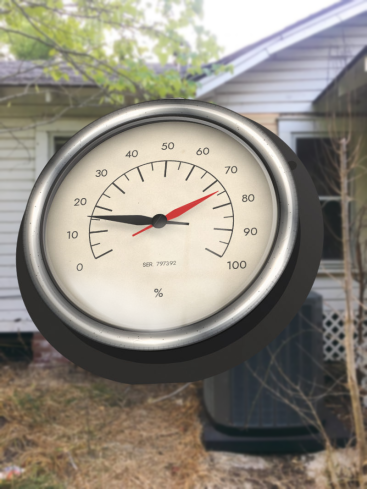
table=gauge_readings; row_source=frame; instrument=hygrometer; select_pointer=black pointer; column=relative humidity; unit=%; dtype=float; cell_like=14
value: 15
